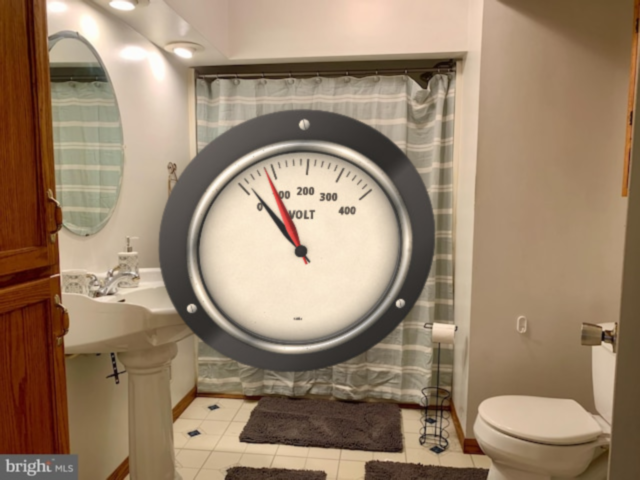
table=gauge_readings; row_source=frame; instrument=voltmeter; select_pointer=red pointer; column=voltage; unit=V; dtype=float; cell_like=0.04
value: 80
